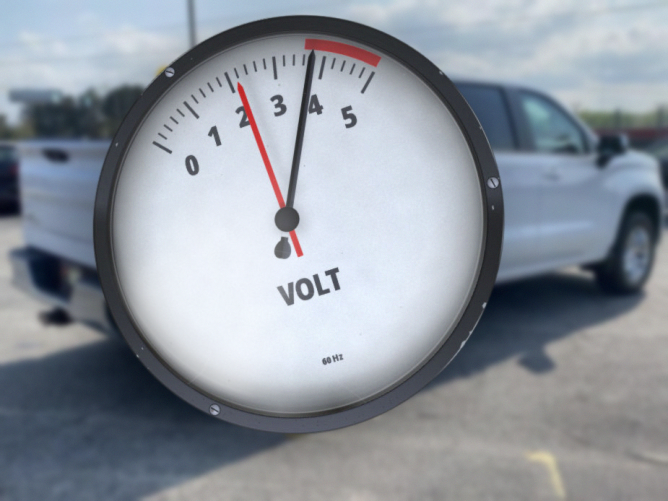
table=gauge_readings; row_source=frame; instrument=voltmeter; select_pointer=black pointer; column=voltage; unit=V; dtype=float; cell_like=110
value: 3.8
